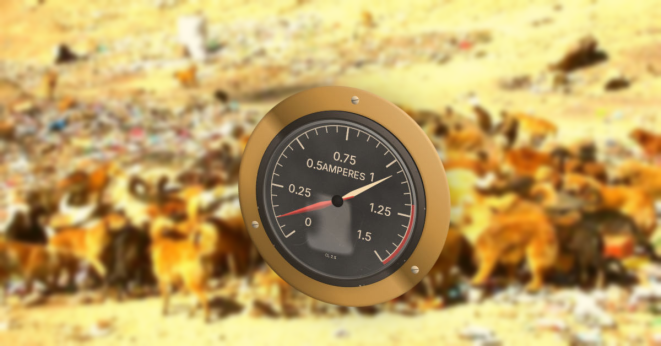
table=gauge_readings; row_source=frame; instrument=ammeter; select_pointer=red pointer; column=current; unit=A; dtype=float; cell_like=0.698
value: 0.1
